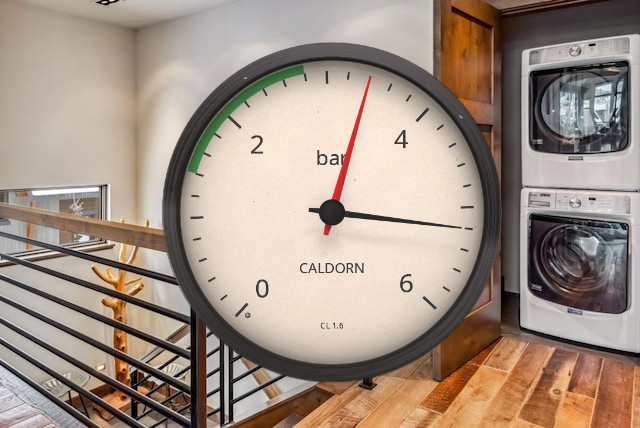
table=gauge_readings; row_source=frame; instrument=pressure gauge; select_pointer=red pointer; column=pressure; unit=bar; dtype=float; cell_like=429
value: 3.4
